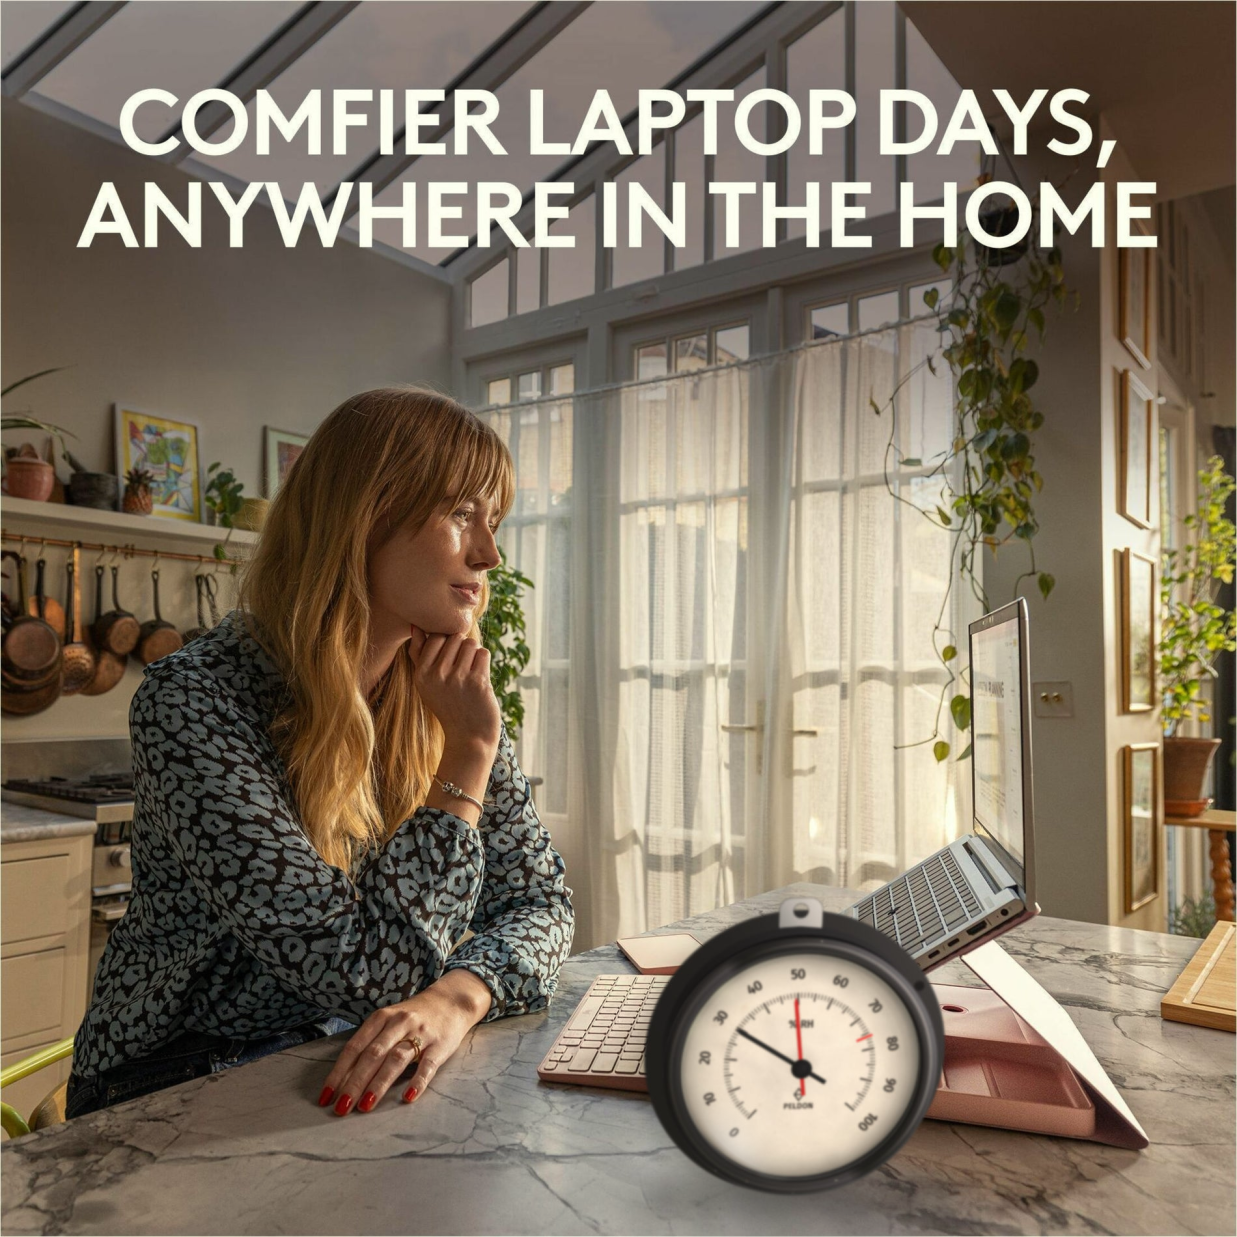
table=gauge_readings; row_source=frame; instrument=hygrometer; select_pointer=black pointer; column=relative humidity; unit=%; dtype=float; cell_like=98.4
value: 30
